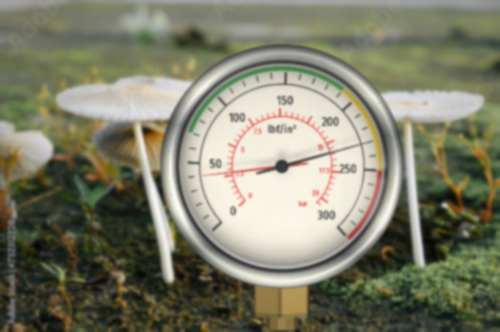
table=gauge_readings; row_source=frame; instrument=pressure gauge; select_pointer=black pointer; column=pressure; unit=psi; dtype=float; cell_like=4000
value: 230
